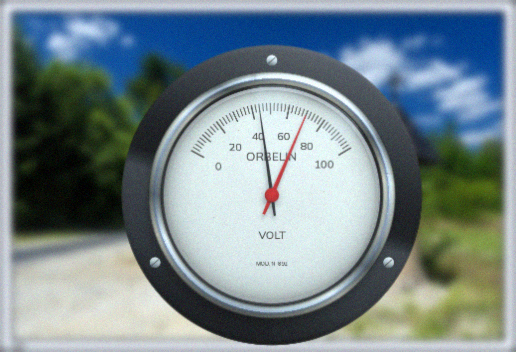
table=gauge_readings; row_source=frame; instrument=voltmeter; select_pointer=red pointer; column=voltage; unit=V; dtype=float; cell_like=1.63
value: 70
